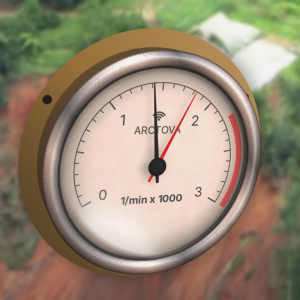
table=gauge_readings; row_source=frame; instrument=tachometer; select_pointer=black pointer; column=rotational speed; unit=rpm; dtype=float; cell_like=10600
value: 1400
